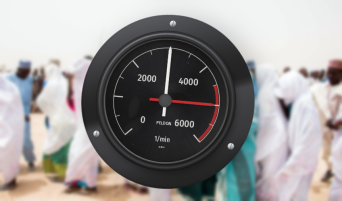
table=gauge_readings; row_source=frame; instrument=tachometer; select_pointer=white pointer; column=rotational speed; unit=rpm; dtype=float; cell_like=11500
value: 3000
